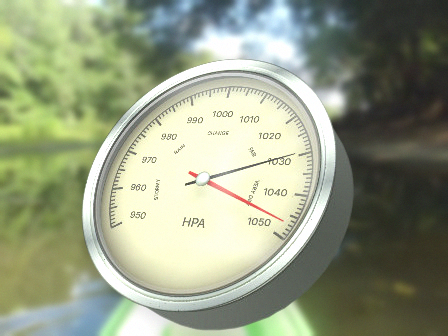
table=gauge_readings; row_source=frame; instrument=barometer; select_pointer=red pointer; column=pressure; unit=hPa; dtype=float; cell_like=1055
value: 1047
